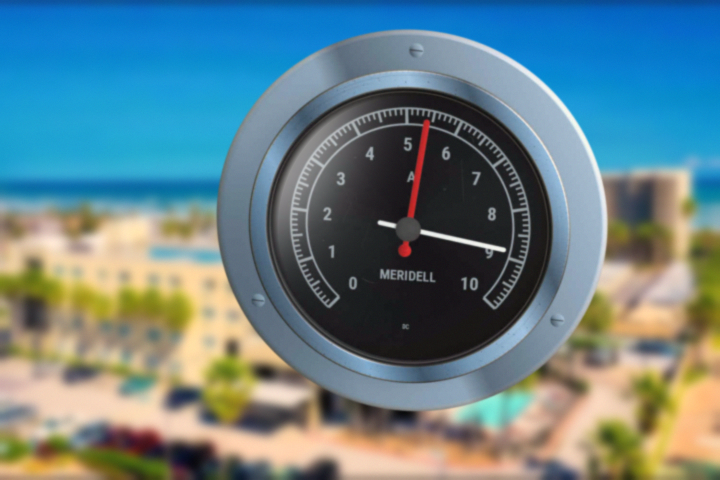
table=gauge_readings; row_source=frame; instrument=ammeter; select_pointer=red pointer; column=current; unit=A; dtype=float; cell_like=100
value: 5.4
